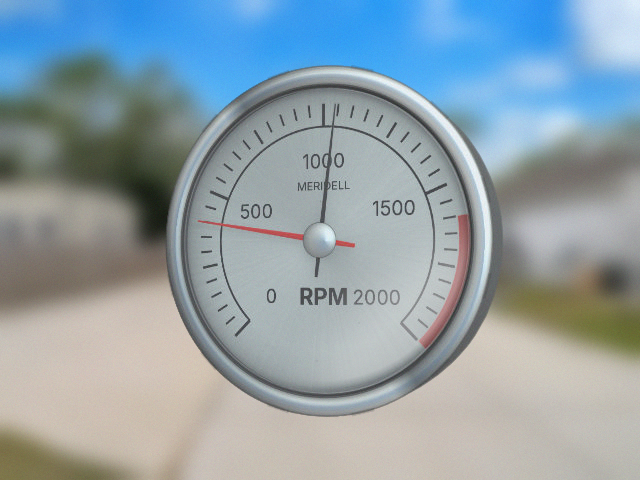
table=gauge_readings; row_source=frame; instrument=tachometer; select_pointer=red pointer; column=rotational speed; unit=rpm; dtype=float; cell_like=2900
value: 400
